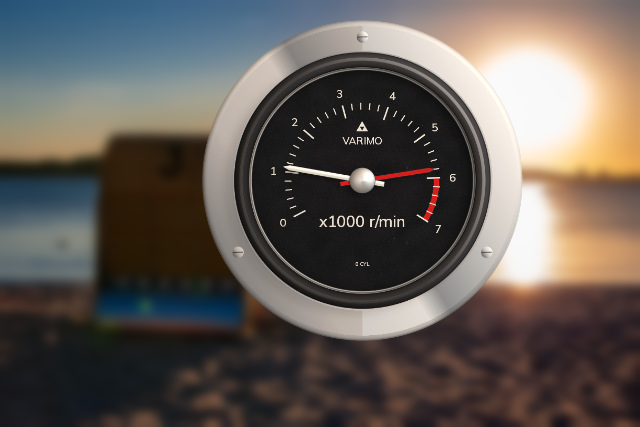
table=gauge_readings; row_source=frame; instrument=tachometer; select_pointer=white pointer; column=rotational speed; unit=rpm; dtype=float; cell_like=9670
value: 1100
